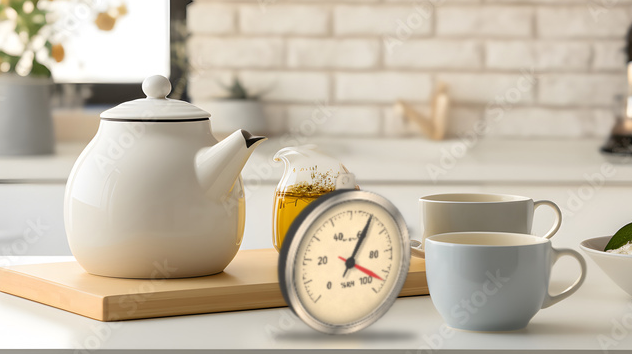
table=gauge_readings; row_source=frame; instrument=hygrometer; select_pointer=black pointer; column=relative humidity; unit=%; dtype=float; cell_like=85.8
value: 60
